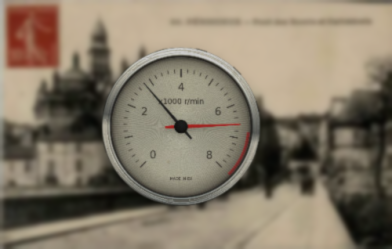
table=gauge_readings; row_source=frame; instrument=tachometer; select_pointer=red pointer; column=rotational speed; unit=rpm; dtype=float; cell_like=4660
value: 6600
